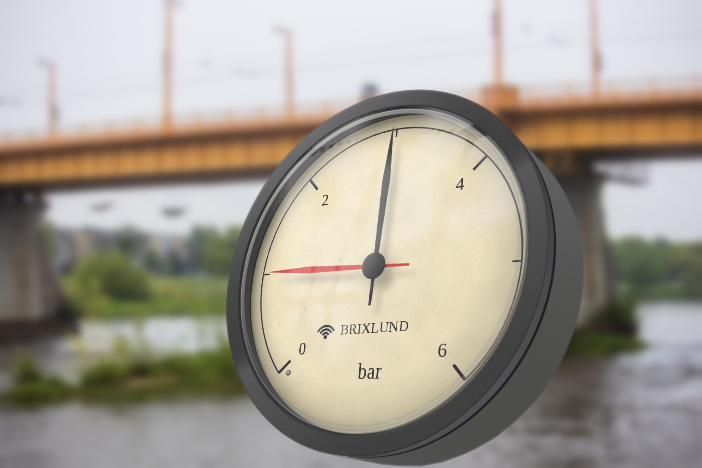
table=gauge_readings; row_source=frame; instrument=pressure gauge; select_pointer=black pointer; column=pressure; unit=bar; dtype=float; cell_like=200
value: 3
